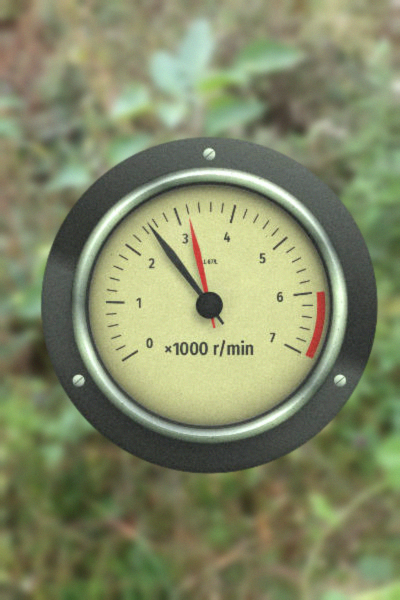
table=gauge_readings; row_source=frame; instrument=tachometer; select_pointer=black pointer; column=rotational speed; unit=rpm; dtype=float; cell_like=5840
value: 2500
